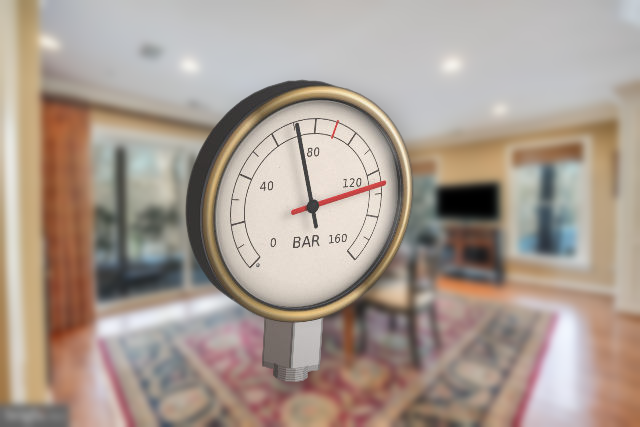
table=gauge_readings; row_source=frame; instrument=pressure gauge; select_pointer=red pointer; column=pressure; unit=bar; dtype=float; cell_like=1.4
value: 125
